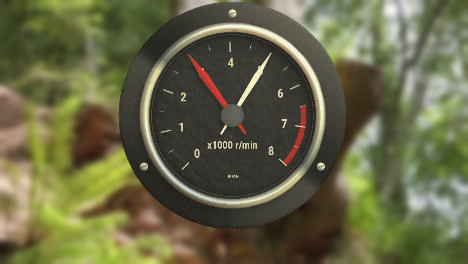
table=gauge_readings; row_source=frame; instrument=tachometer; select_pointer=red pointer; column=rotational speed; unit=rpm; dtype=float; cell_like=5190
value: 3000
